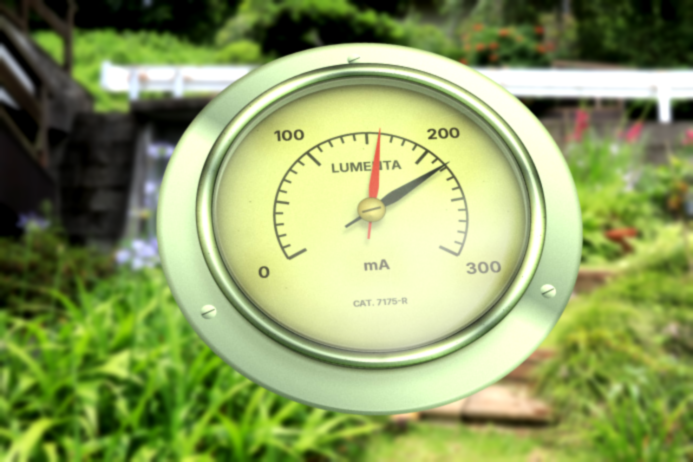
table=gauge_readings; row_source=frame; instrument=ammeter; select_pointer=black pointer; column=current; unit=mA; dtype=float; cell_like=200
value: 220
